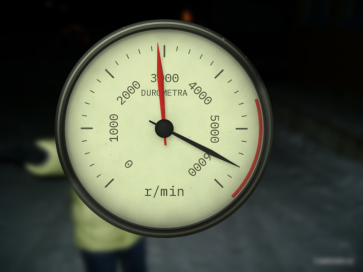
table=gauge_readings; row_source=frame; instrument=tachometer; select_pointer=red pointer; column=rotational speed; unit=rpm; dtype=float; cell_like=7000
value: 2900
